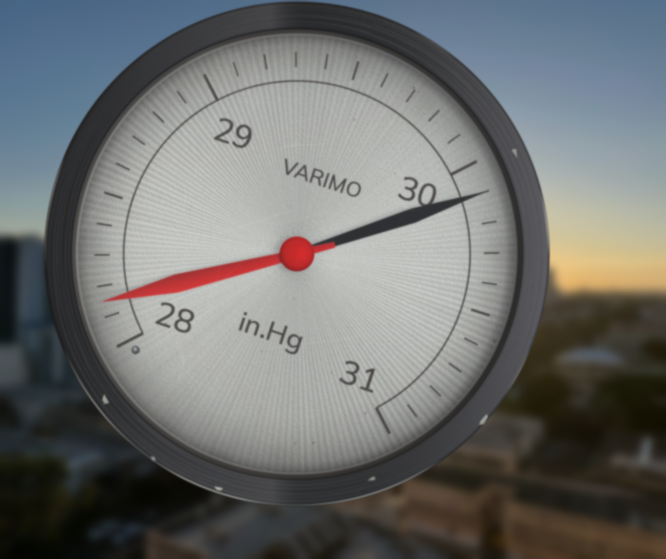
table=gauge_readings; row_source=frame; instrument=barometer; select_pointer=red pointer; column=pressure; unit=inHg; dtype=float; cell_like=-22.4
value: 28.15
